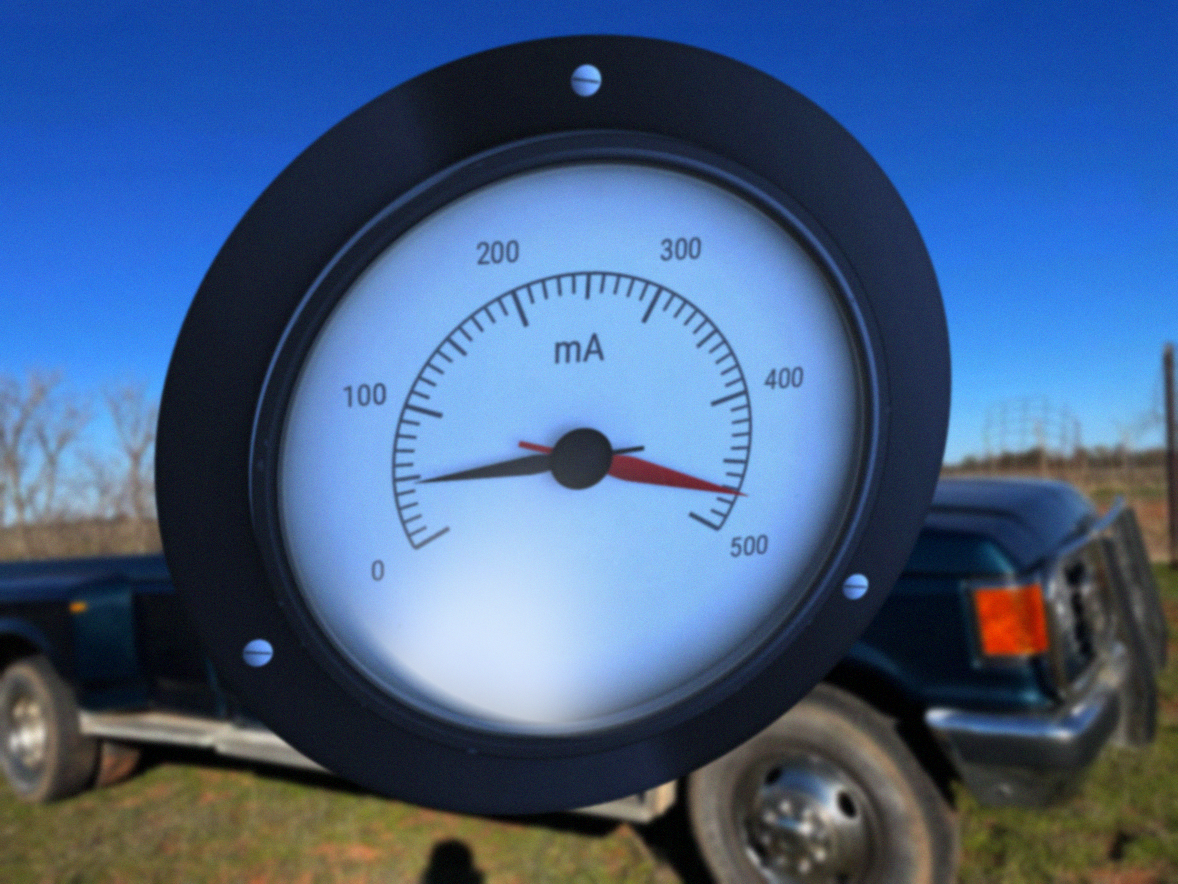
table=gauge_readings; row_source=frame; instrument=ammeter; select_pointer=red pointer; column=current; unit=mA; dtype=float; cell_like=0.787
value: 470
